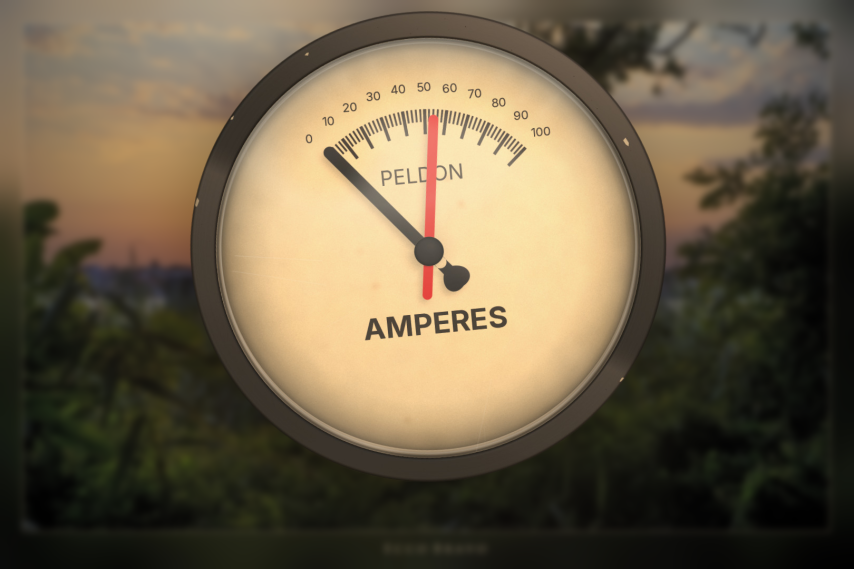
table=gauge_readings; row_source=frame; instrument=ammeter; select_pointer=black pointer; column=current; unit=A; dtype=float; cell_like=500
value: 2
